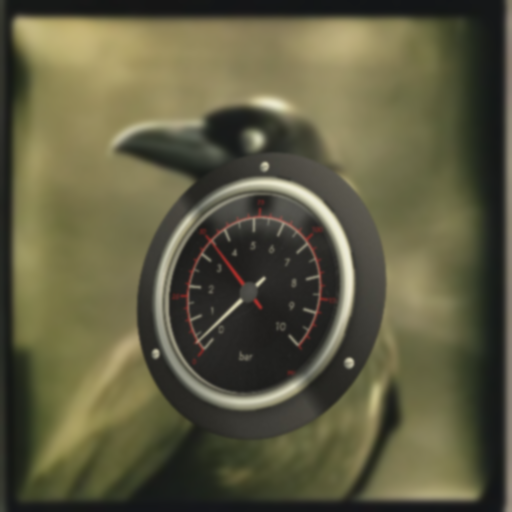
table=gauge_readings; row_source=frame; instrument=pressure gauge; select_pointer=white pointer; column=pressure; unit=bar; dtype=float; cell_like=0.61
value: 0.25
